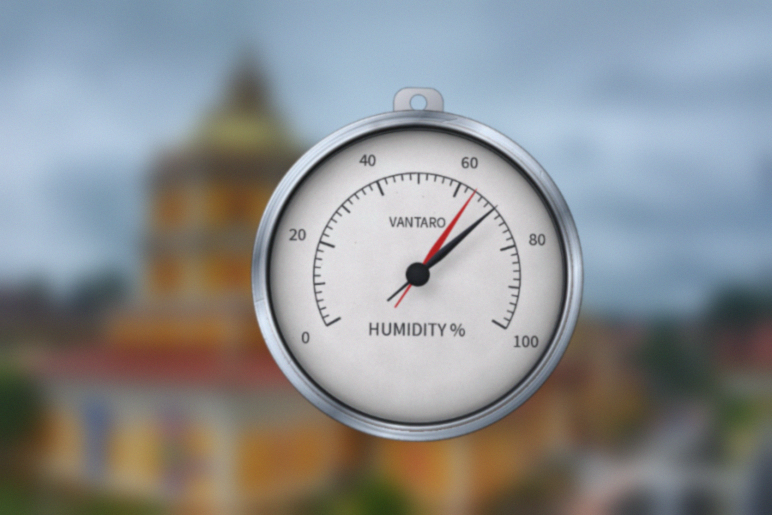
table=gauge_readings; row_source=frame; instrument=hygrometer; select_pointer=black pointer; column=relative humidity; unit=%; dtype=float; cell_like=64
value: 70
